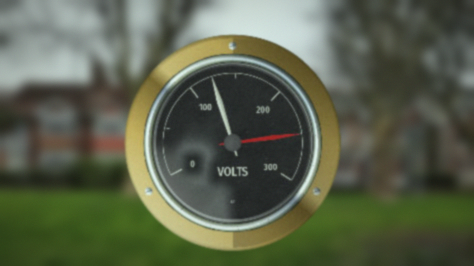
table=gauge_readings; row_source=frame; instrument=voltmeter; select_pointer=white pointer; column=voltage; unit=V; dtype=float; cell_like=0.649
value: 125
